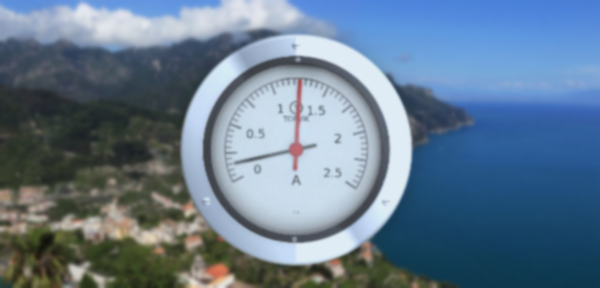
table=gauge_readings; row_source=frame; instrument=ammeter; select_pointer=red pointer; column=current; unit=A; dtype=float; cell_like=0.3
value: 1.25
